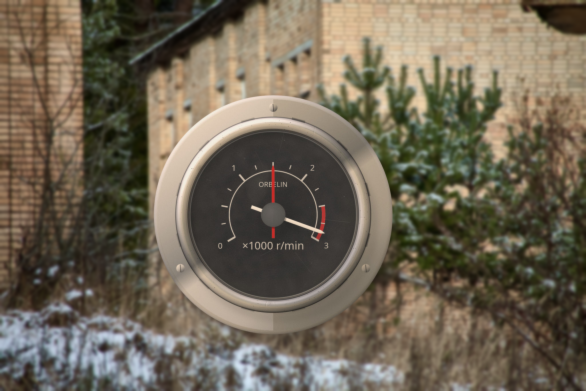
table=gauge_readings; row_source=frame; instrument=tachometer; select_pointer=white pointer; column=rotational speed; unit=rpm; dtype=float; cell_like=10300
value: 2875
